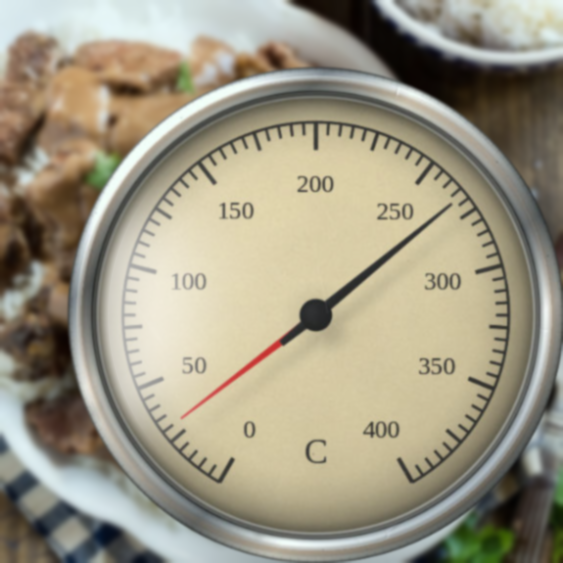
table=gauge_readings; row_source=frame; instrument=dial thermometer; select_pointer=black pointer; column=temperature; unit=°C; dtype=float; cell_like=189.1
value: 267.5
